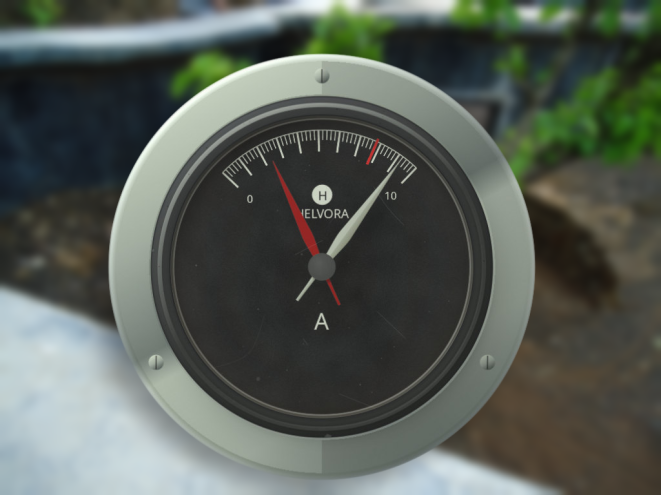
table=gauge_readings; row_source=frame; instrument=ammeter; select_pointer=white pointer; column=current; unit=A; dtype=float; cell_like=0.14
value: 9.2
